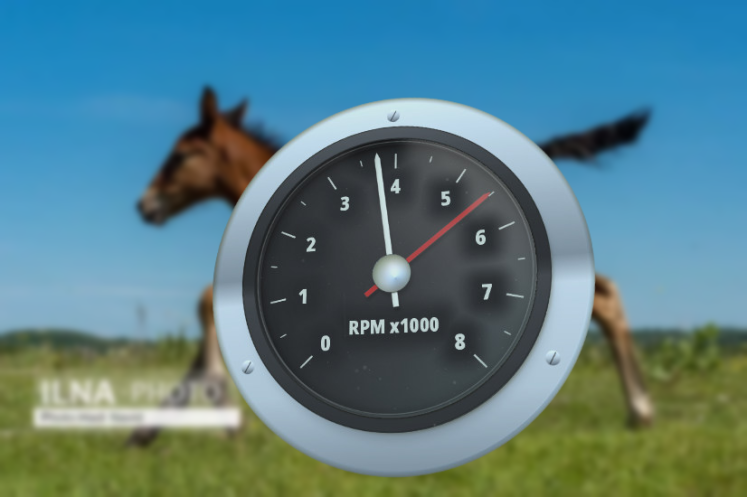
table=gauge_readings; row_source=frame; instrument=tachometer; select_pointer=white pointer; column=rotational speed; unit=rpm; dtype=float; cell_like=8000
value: 3750
